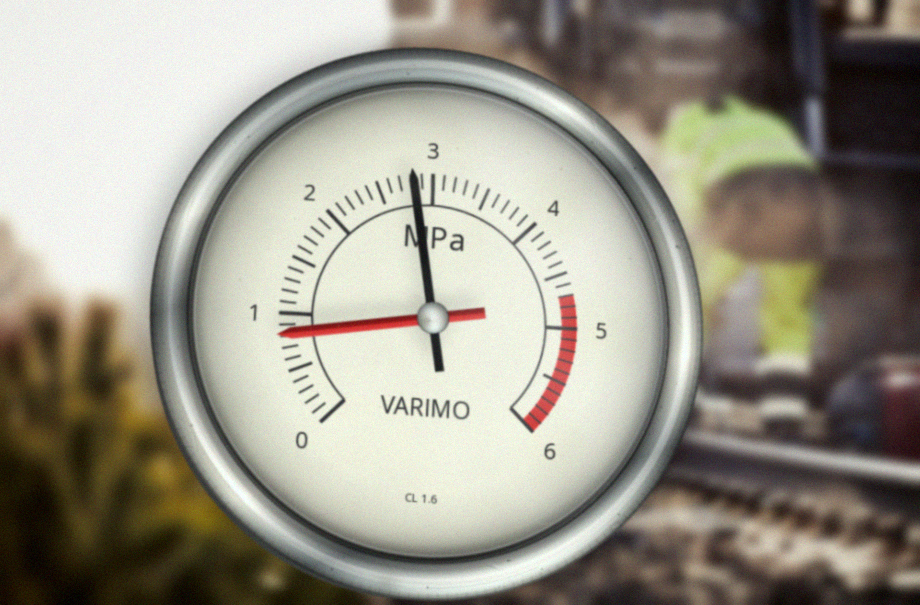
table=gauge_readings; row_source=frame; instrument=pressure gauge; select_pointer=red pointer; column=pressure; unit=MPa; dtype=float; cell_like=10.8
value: 0.8
